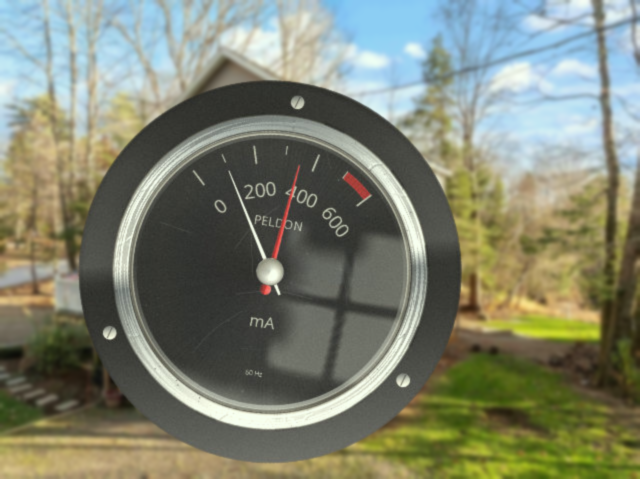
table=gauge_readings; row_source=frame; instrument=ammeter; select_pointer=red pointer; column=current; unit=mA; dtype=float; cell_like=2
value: 350
